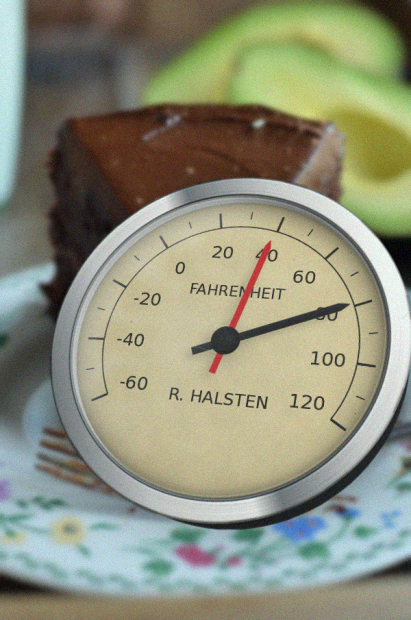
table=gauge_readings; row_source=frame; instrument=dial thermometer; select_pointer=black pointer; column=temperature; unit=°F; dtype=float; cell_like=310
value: 80
